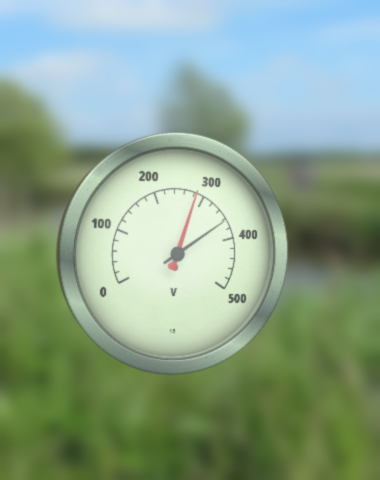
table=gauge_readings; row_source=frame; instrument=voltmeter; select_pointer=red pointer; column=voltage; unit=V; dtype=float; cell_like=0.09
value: 280
